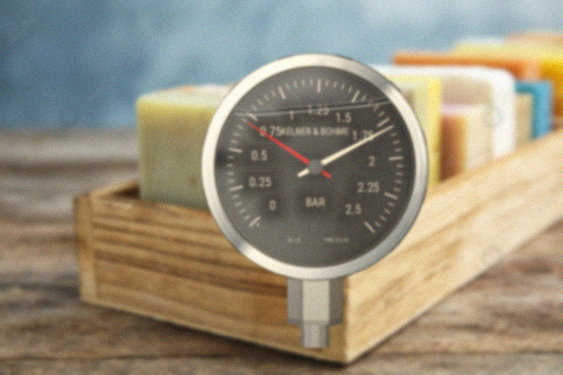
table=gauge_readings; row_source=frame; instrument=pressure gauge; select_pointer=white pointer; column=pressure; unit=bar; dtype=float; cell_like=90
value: 1.8
